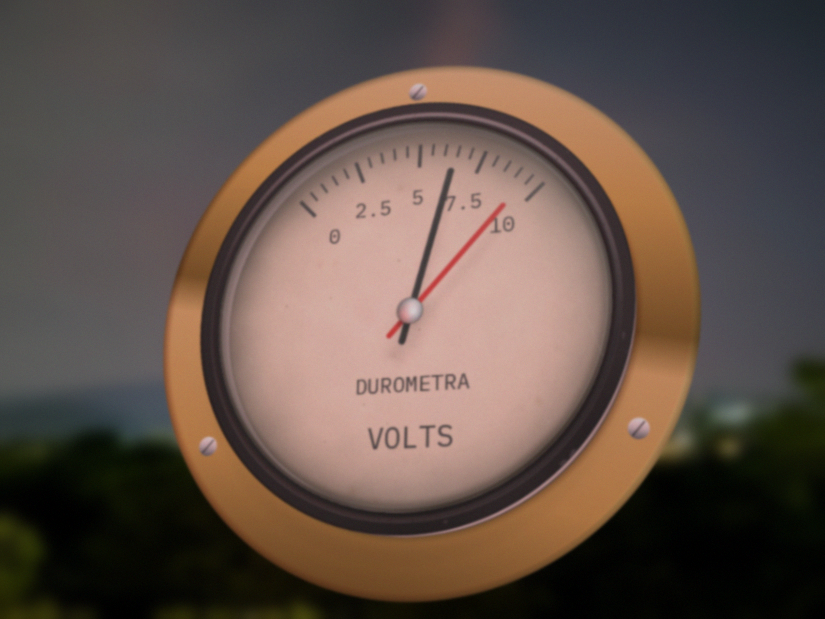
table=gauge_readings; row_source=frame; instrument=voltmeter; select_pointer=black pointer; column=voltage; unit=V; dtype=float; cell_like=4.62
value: 6.5
